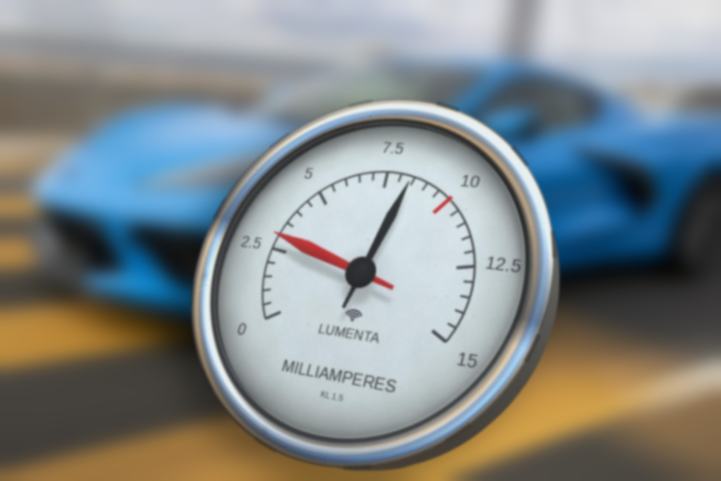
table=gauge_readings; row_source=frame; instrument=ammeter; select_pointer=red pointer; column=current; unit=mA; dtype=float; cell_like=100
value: 3
